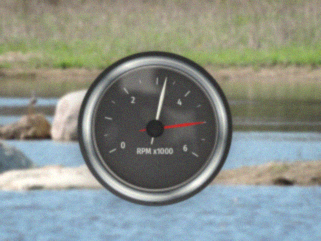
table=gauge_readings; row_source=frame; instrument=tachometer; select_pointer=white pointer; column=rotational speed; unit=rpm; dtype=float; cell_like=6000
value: 3250
